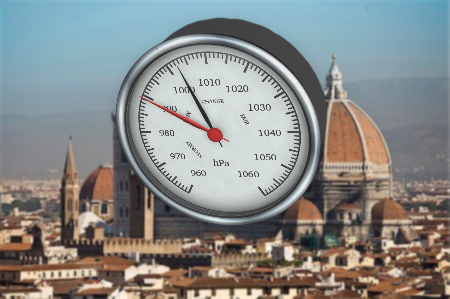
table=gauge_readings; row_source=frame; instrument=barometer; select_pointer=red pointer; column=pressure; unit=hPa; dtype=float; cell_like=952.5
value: 990
